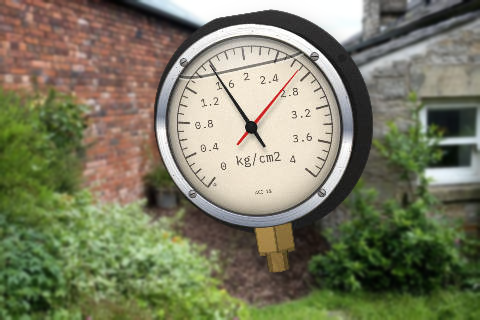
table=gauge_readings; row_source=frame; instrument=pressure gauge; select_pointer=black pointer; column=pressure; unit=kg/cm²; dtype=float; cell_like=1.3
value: 1.6
